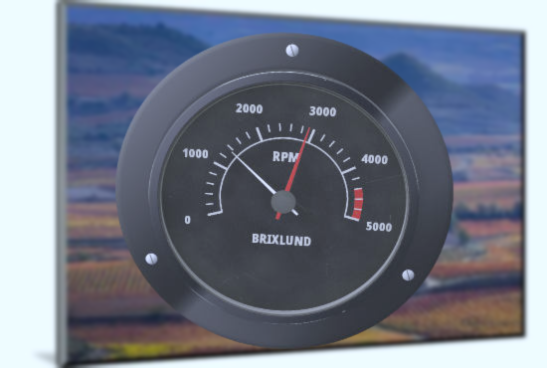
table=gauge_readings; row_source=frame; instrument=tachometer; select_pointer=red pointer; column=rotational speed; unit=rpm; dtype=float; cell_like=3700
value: 2900
